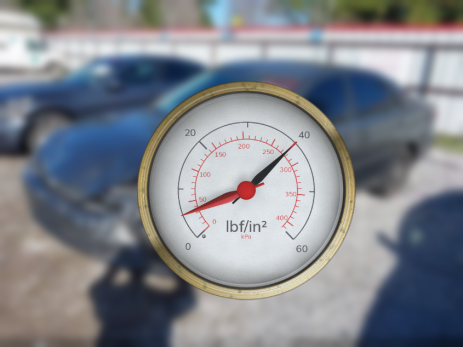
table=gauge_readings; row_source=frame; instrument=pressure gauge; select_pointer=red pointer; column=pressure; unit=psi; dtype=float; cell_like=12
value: 5
